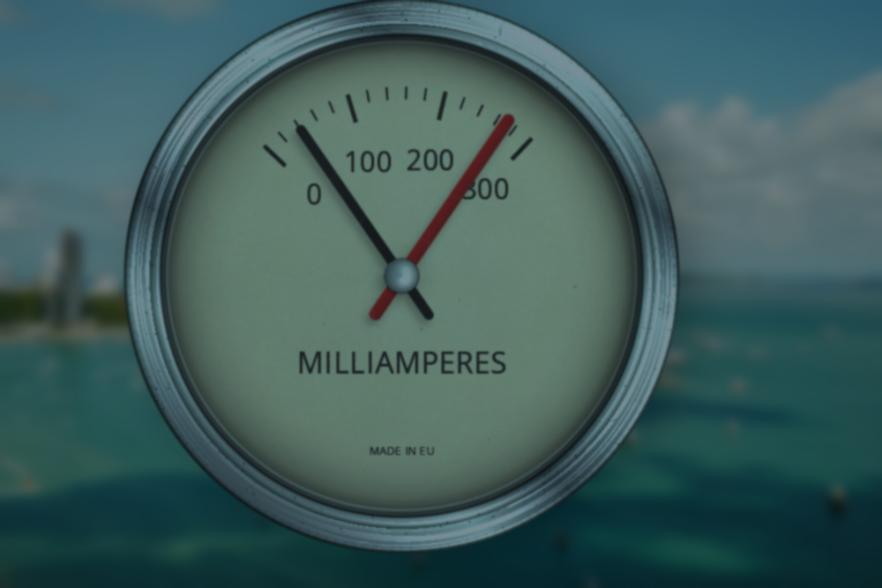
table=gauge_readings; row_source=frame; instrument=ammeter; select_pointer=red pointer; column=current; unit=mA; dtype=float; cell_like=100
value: 270
